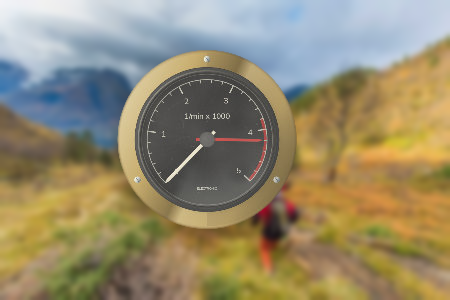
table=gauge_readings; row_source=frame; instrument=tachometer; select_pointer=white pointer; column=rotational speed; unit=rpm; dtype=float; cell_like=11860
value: 0
